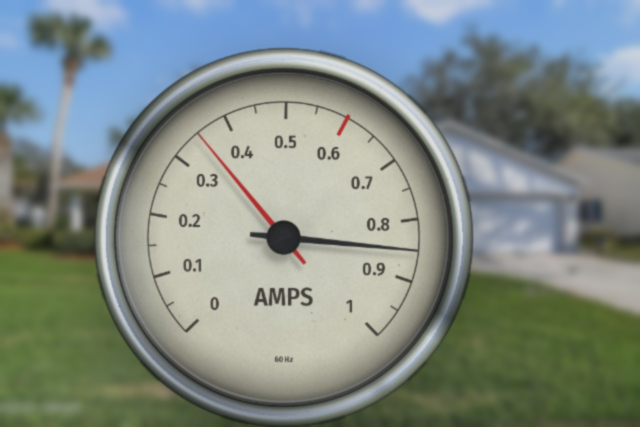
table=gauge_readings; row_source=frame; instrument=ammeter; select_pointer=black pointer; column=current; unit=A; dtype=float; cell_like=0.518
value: 0.85
